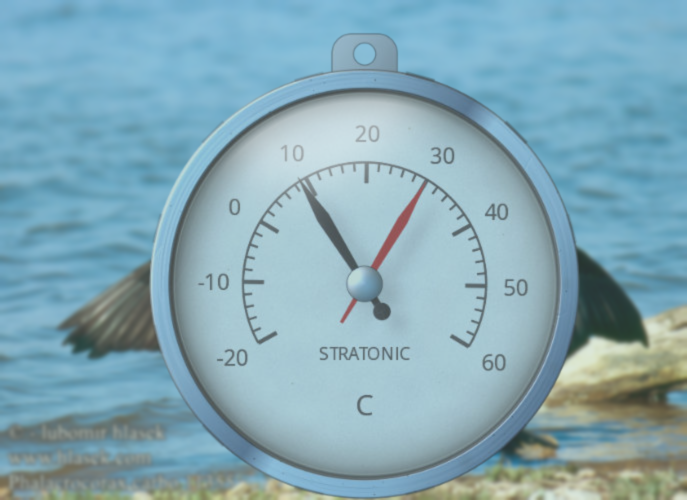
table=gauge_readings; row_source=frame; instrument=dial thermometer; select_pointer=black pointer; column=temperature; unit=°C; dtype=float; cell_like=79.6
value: 9
